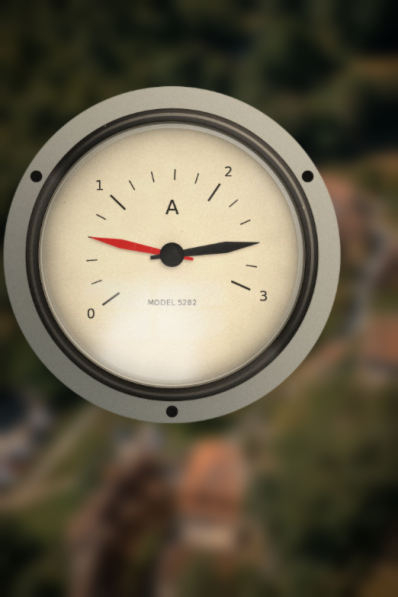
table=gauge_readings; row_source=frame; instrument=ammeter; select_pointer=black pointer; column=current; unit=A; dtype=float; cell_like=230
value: 2.6
